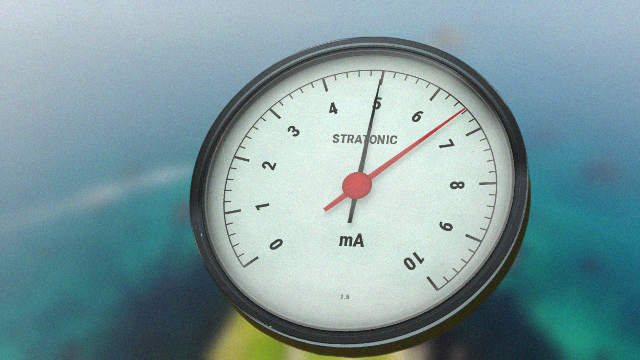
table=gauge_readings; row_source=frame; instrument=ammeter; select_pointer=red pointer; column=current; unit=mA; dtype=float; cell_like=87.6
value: 6.6
